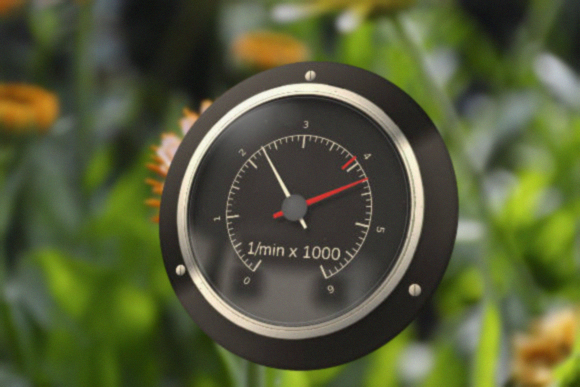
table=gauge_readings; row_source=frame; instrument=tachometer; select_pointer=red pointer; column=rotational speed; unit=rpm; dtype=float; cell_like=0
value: 4300
